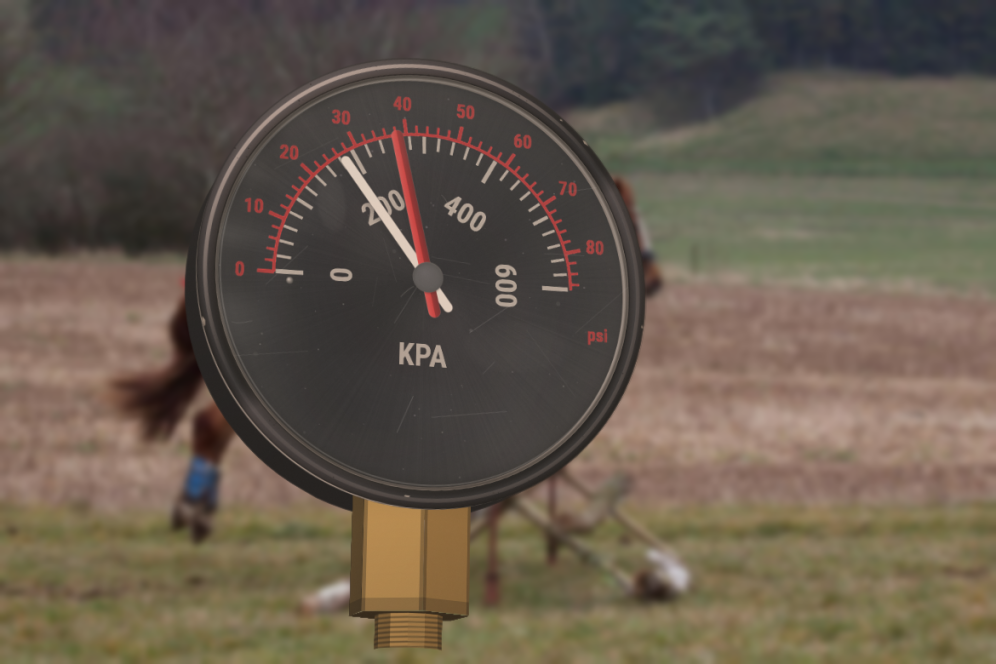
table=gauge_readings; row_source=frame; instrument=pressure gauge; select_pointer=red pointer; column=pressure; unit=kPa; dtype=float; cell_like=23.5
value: 260
